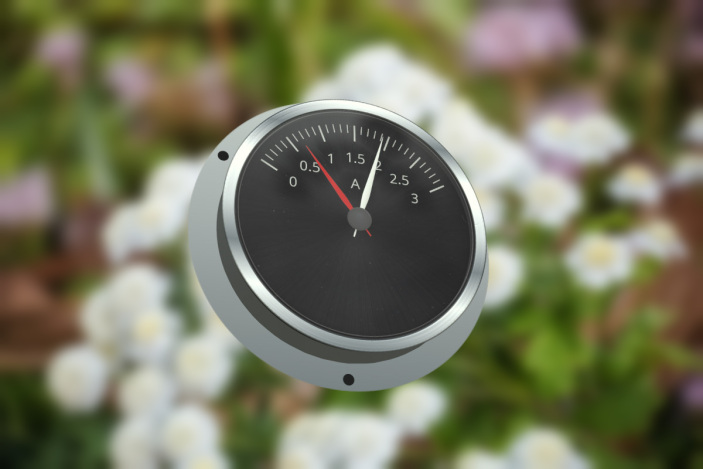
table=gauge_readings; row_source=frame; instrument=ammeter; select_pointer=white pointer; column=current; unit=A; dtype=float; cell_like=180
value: 1.9
